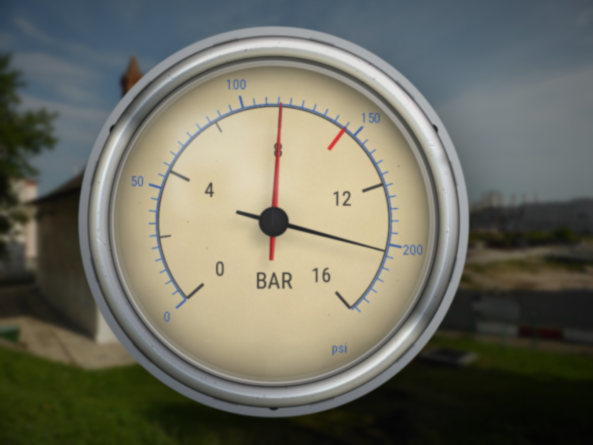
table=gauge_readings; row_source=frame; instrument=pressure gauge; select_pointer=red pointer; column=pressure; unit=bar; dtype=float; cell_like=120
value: 8
